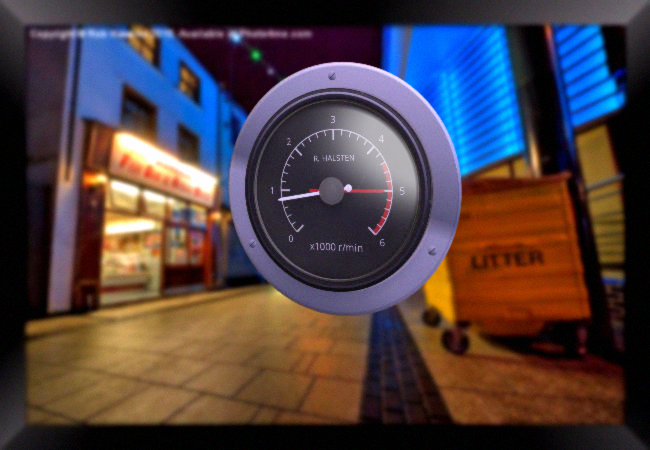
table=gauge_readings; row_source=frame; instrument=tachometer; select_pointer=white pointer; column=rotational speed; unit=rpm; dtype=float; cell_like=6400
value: 800
